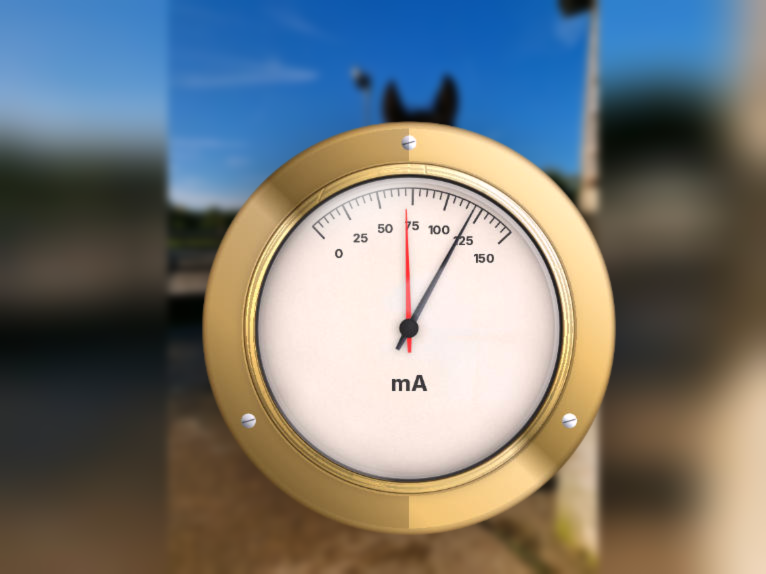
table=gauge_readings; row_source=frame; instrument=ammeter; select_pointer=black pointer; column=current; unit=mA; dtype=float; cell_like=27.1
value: 120
